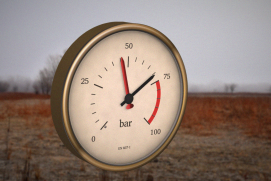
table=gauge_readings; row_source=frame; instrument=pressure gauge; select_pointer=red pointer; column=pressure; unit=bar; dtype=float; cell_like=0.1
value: 45
